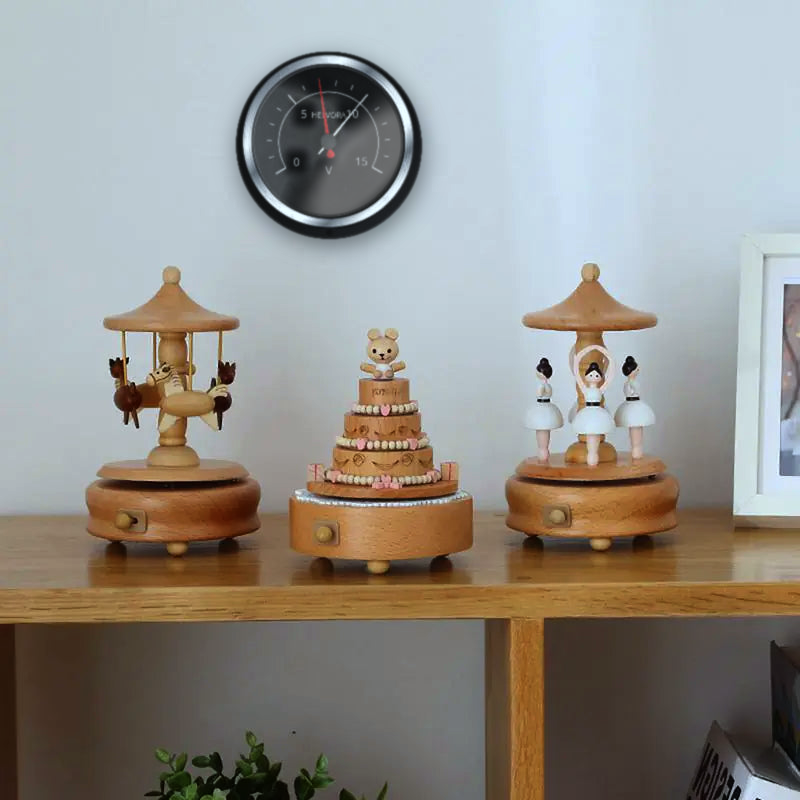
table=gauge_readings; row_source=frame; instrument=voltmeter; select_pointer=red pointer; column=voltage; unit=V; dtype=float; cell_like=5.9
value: 7
